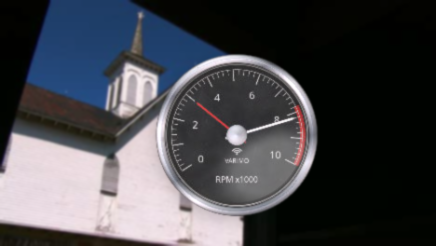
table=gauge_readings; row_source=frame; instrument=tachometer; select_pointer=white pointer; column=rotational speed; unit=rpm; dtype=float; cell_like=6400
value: 8200
